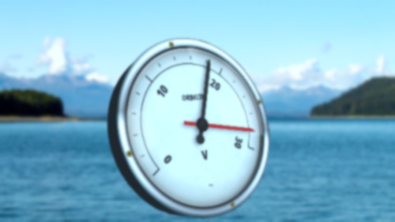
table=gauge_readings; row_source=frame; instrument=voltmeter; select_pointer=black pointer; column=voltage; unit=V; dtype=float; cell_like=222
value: 18
